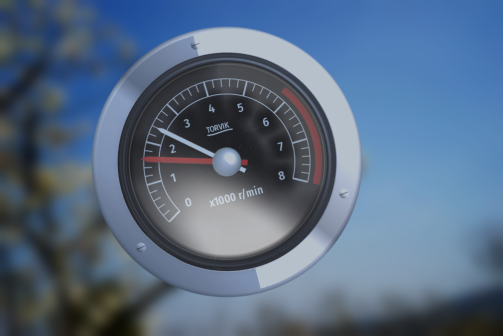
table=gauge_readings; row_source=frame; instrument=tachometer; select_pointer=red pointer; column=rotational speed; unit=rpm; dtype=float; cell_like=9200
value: 1600
